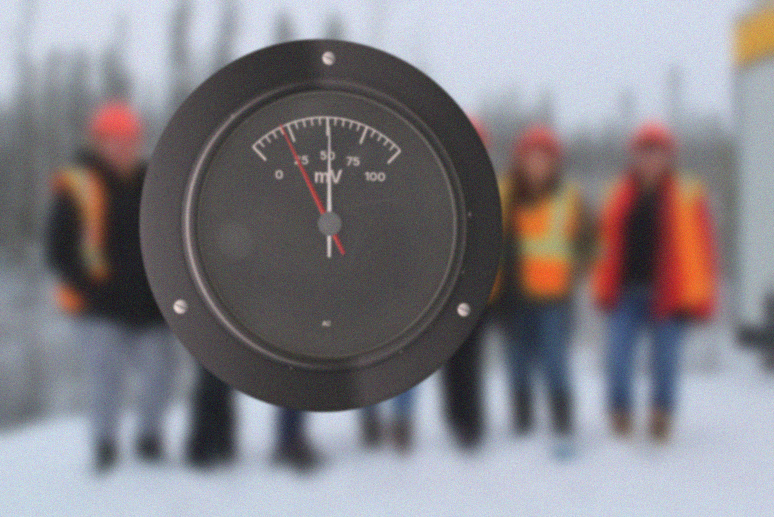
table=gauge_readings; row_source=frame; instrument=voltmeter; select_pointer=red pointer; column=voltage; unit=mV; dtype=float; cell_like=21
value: 20
